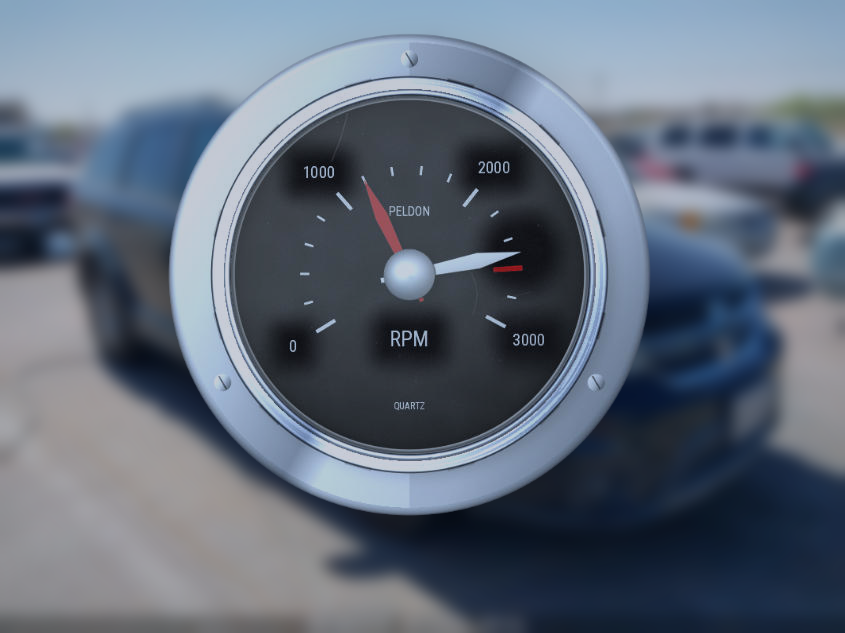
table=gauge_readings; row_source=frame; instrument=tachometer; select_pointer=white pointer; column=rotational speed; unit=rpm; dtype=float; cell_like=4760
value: 2500
